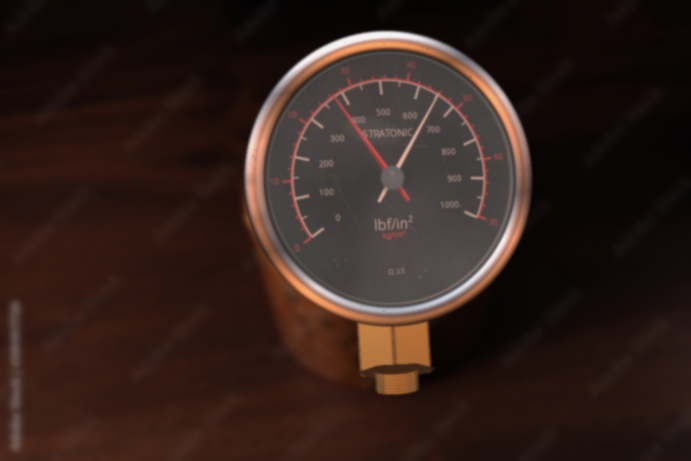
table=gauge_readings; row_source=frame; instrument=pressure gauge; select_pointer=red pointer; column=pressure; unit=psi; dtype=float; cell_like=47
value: 375
